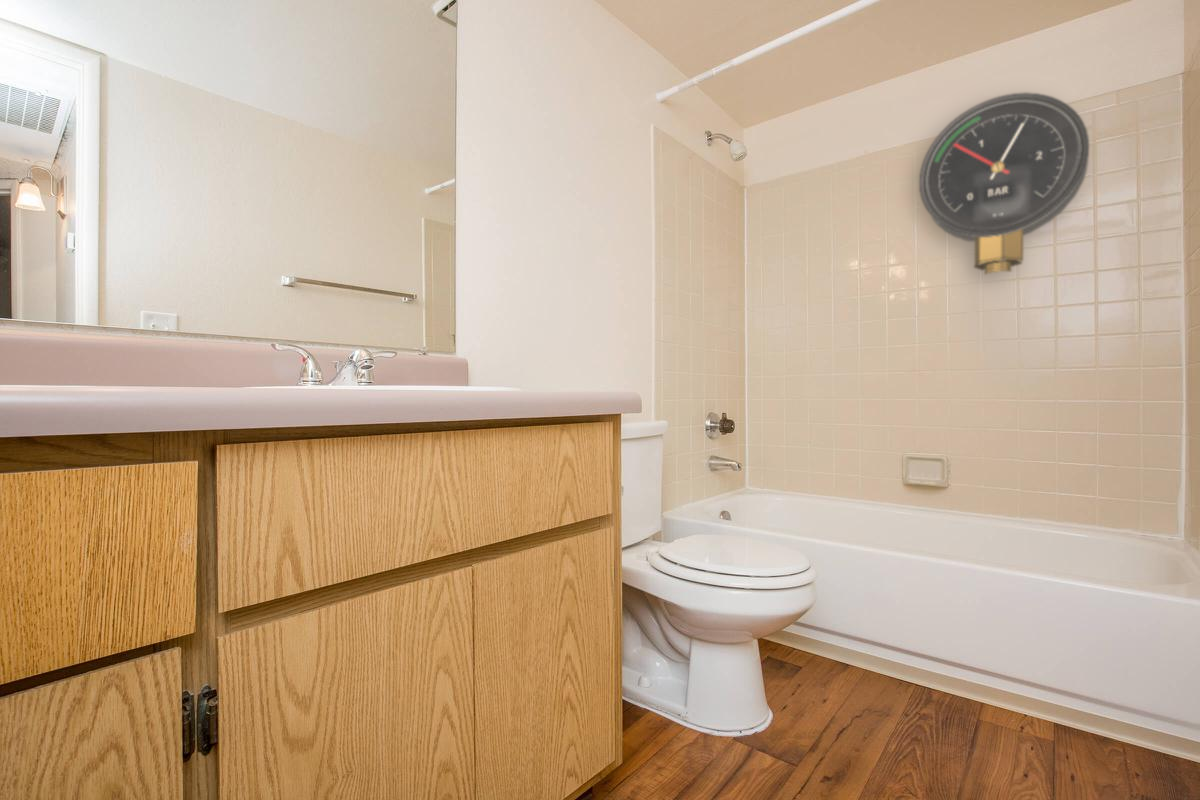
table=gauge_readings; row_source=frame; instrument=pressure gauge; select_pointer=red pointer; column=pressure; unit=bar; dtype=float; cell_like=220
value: 0.8
